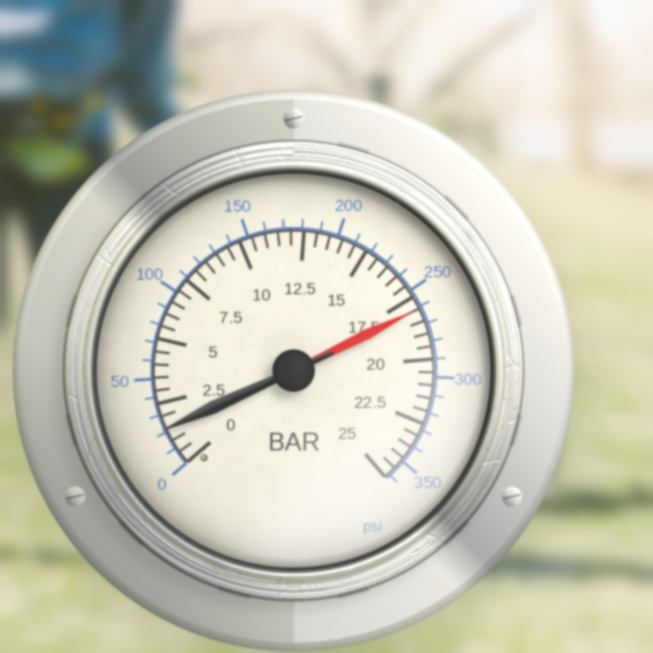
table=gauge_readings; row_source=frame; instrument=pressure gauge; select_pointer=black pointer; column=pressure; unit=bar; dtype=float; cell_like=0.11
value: 1.5
